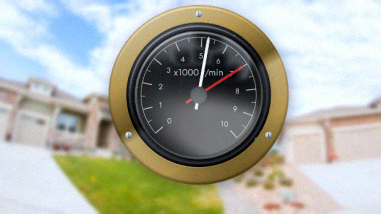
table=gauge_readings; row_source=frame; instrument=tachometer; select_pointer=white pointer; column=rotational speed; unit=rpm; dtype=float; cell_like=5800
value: 5250
